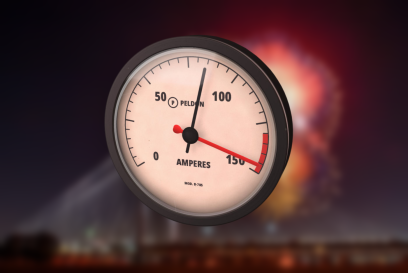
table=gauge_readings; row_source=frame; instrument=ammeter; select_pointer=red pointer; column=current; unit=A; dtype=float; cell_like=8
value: 145
